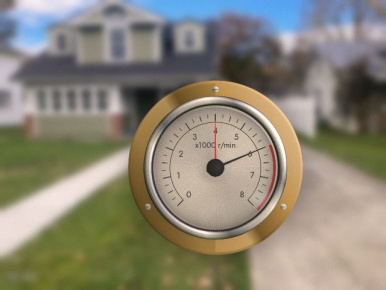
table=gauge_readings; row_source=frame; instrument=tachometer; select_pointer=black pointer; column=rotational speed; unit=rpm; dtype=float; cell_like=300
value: 6000
